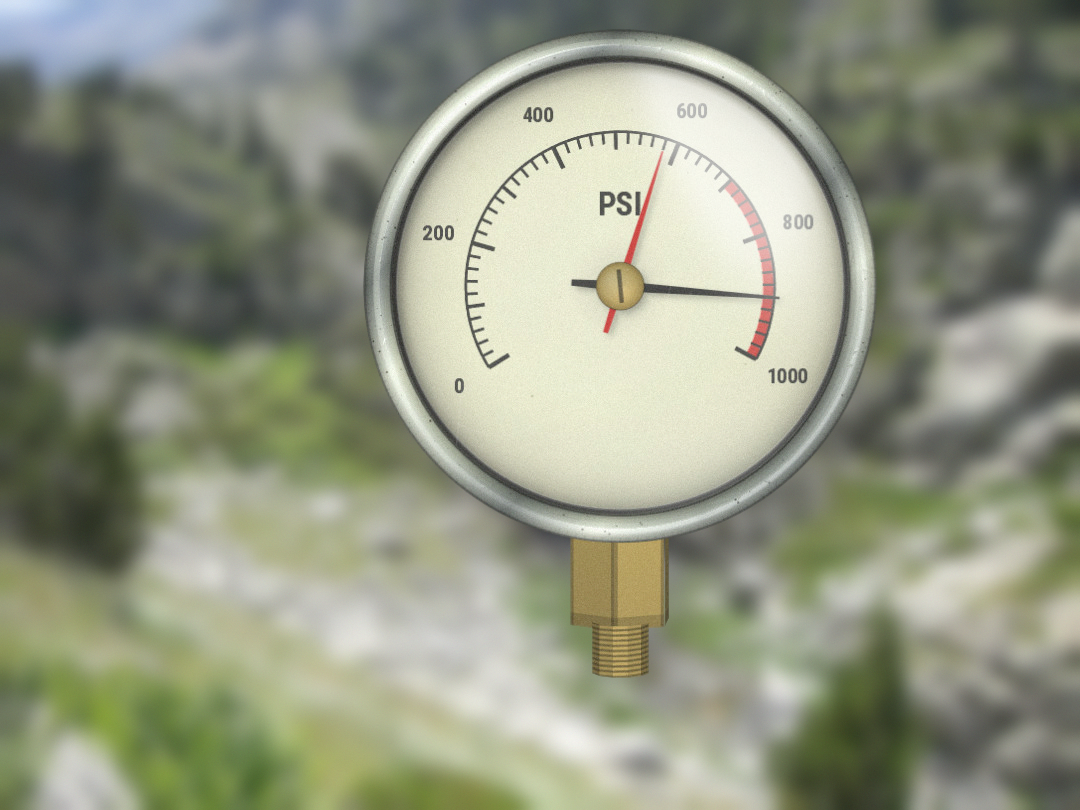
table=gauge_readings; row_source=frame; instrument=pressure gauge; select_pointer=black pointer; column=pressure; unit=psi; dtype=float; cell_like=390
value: 900
